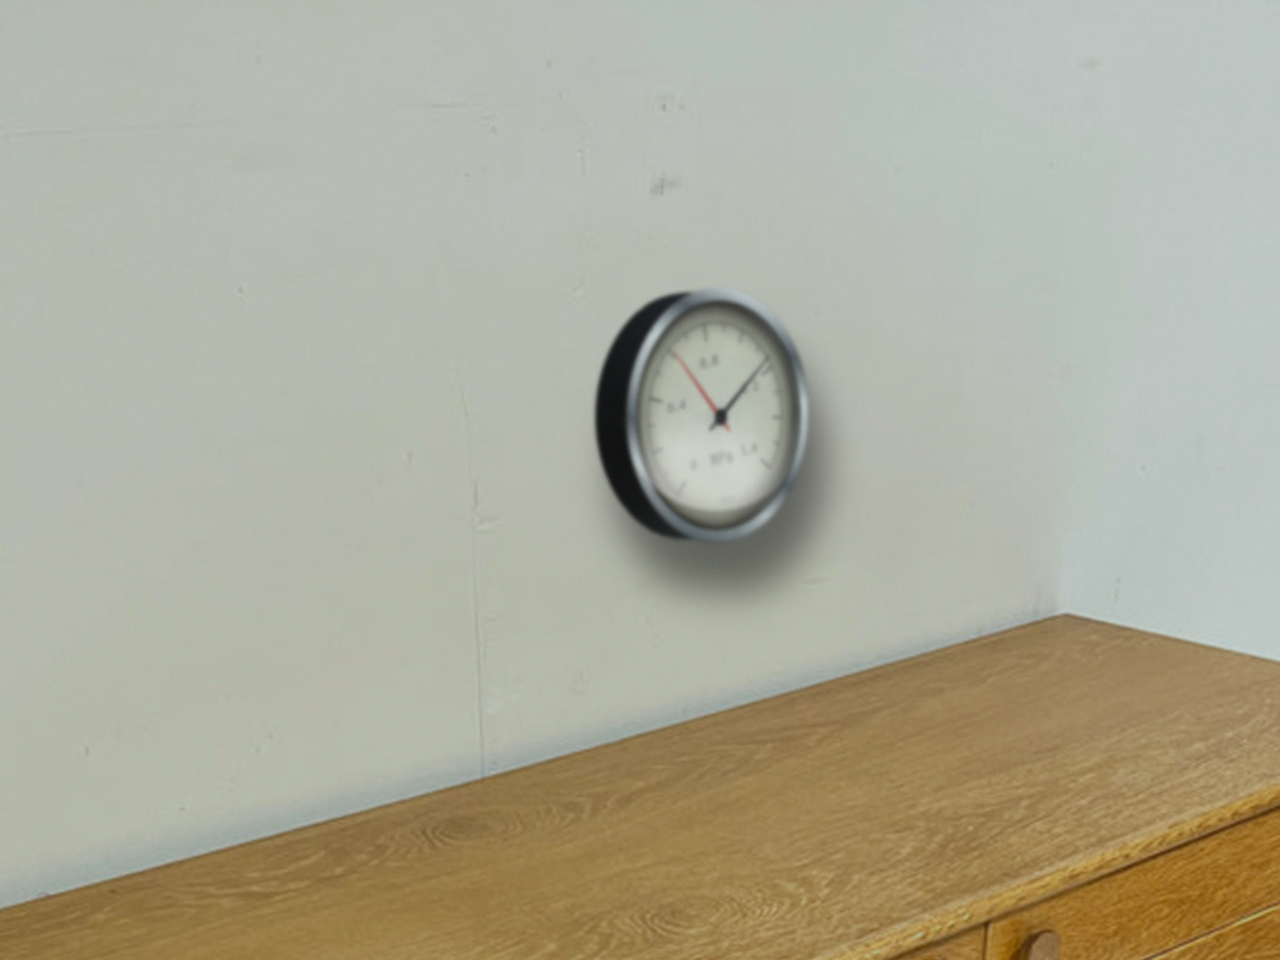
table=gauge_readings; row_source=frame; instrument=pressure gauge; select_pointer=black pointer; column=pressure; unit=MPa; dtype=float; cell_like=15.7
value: 1.15
